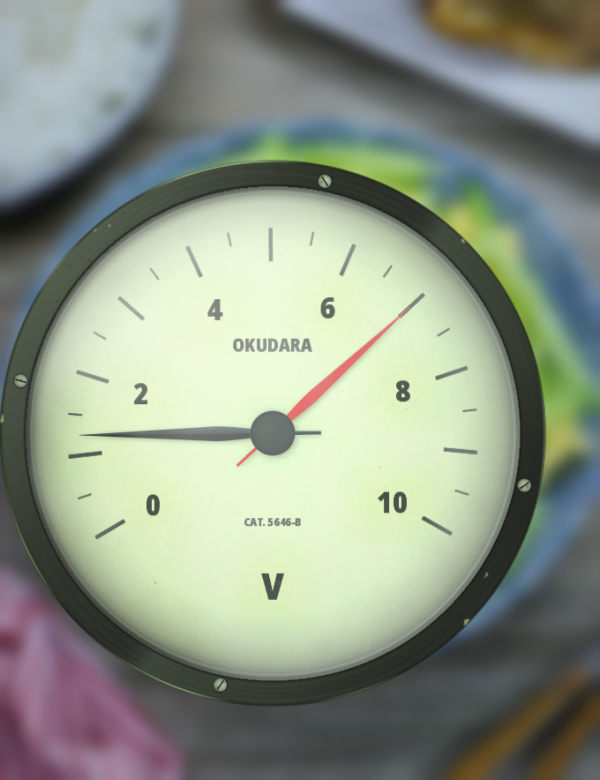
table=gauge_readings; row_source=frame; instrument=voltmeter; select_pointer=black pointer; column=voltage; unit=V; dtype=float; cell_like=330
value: 1.25
